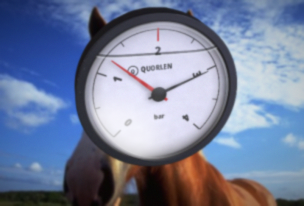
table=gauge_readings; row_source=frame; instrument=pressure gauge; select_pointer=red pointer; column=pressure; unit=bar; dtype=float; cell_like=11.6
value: 1.25
